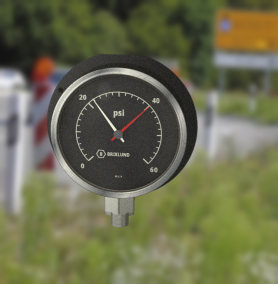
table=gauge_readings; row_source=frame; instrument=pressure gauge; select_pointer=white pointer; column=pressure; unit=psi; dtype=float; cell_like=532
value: 22
